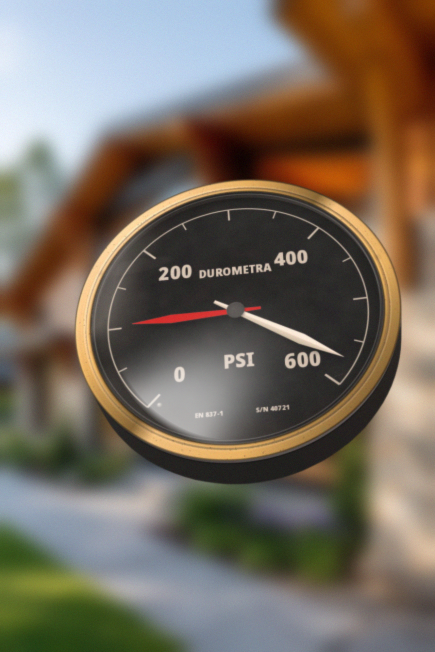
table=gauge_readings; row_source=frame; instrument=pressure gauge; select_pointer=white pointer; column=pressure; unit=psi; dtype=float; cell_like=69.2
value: 575
